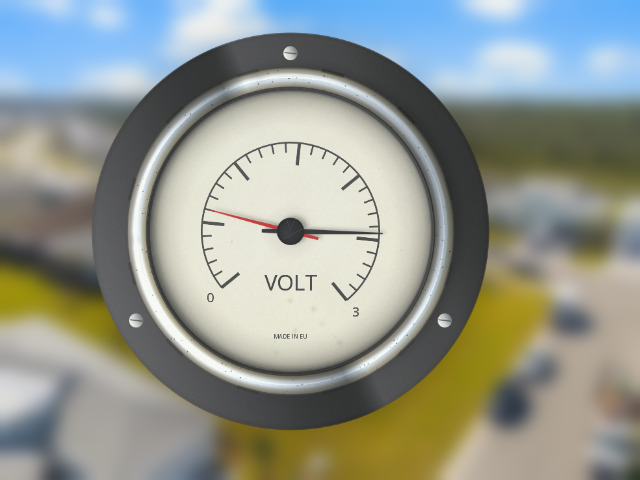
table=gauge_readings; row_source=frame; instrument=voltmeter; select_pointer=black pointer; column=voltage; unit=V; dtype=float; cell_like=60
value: 2.45
